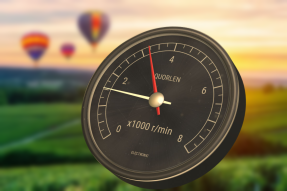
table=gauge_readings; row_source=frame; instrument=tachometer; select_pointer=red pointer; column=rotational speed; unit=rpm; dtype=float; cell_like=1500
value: 3250
